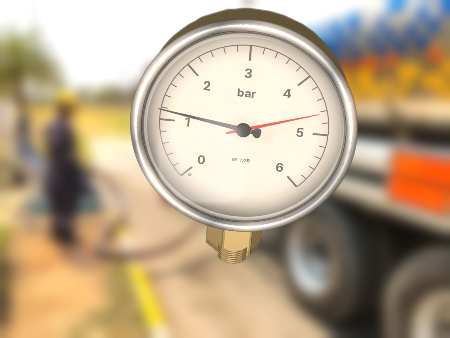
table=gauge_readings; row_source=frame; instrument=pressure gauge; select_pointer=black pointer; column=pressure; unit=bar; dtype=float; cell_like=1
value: 1.2
